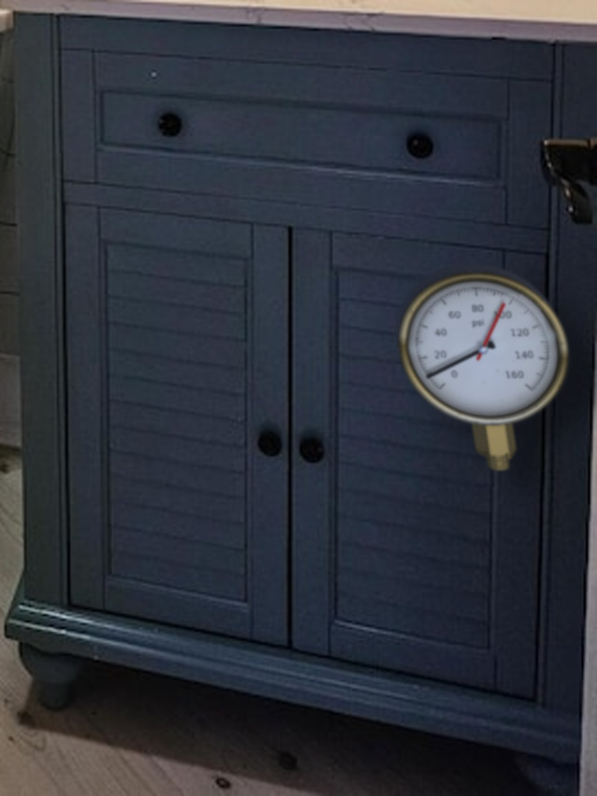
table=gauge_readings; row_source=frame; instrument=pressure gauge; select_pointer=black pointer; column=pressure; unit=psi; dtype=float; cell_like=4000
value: 10
